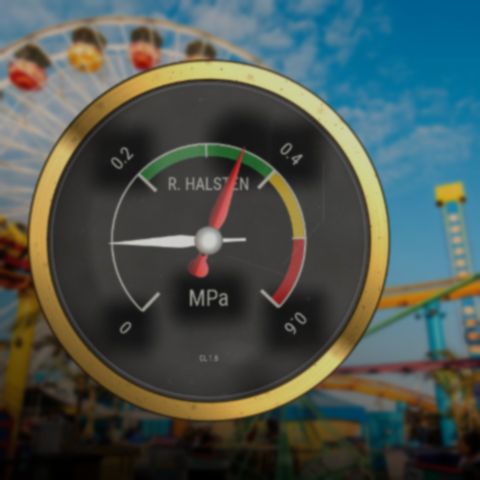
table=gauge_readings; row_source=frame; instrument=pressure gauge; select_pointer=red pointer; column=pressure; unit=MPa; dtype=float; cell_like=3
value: 0.35
